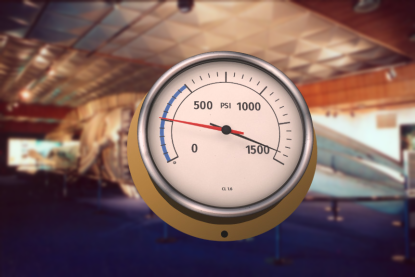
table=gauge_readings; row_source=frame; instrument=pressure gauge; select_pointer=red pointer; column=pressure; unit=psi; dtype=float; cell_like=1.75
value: 250
